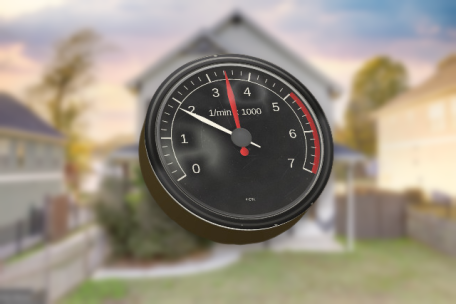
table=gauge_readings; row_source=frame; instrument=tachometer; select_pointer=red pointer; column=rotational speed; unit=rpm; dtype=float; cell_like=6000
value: 3400
